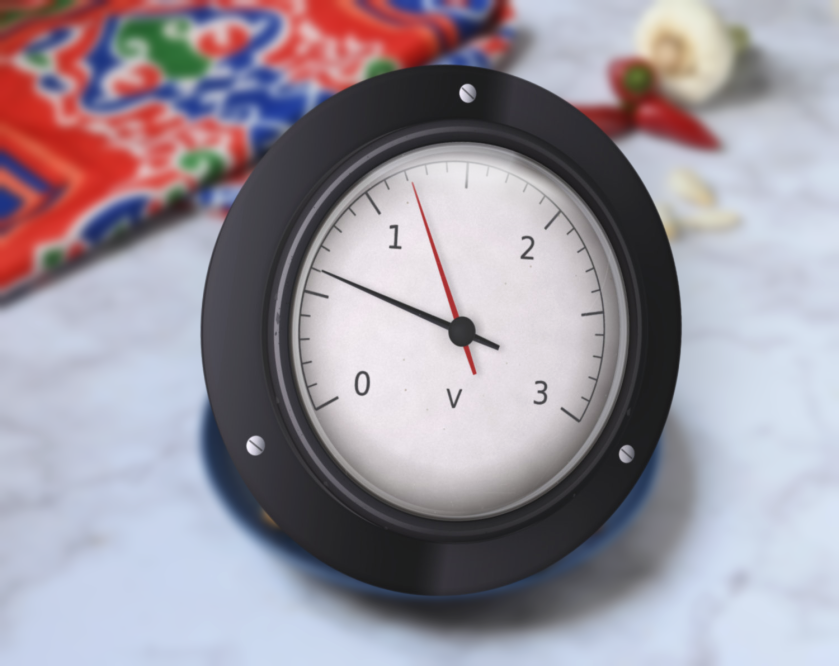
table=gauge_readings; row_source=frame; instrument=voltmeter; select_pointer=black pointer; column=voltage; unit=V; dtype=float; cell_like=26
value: 0.6
